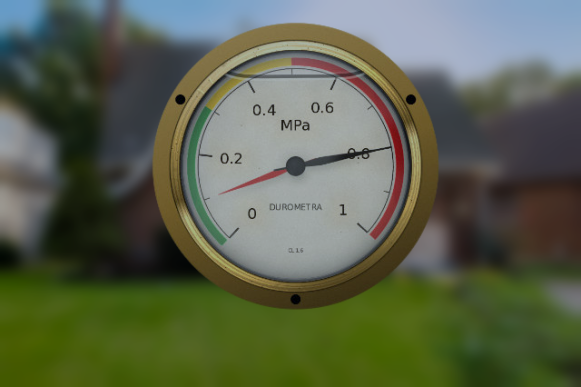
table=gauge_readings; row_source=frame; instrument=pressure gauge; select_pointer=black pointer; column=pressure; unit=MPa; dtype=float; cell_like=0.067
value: 0.8
